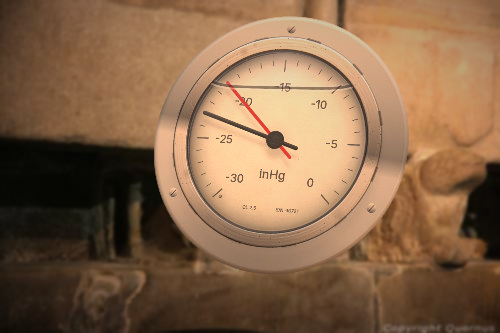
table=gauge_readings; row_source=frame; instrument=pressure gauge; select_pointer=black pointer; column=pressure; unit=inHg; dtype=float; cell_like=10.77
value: -23
